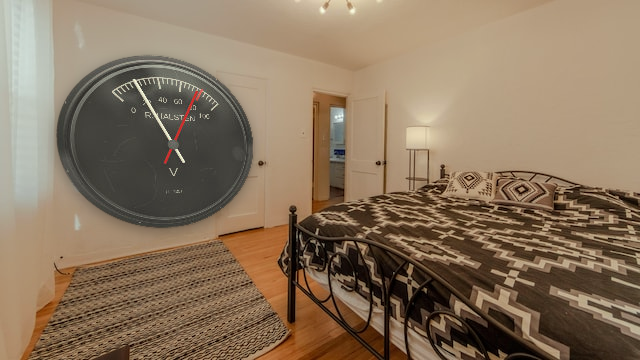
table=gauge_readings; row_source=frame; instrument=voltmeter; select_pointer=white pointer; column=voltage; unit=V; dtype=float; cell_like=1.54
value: 20
